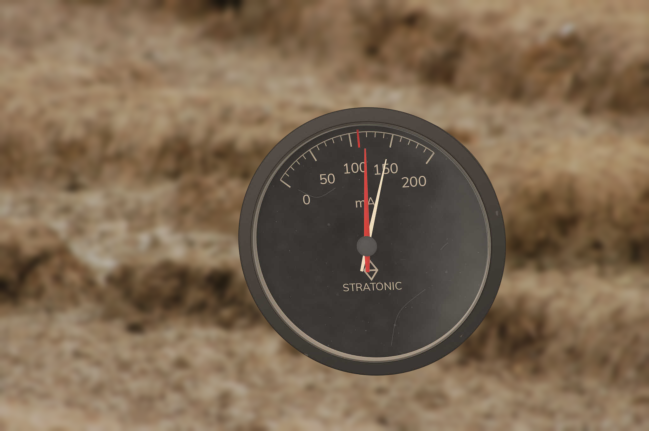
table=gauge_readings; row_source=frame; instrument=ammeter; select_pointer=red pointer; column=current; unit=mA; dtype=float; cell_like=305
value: 120
